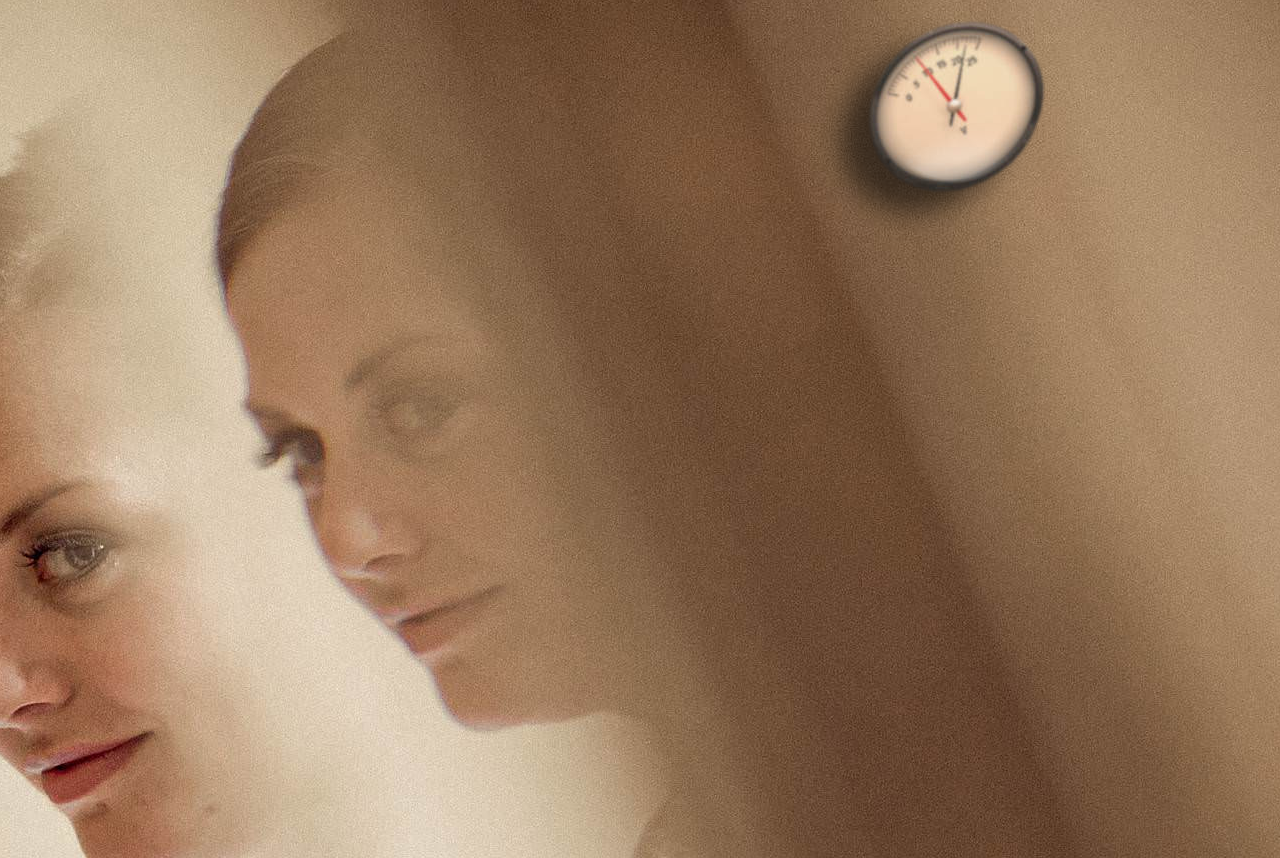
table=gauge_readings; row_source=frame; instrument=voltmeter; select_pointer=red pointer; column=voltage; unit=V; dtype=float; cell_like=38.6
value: 10
